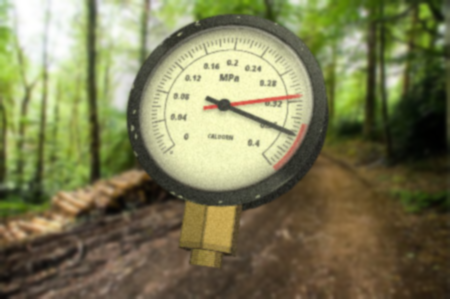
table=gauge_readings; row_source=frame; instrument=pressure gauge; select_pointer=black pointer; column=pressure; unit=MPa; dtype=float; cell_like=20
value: 0.36
